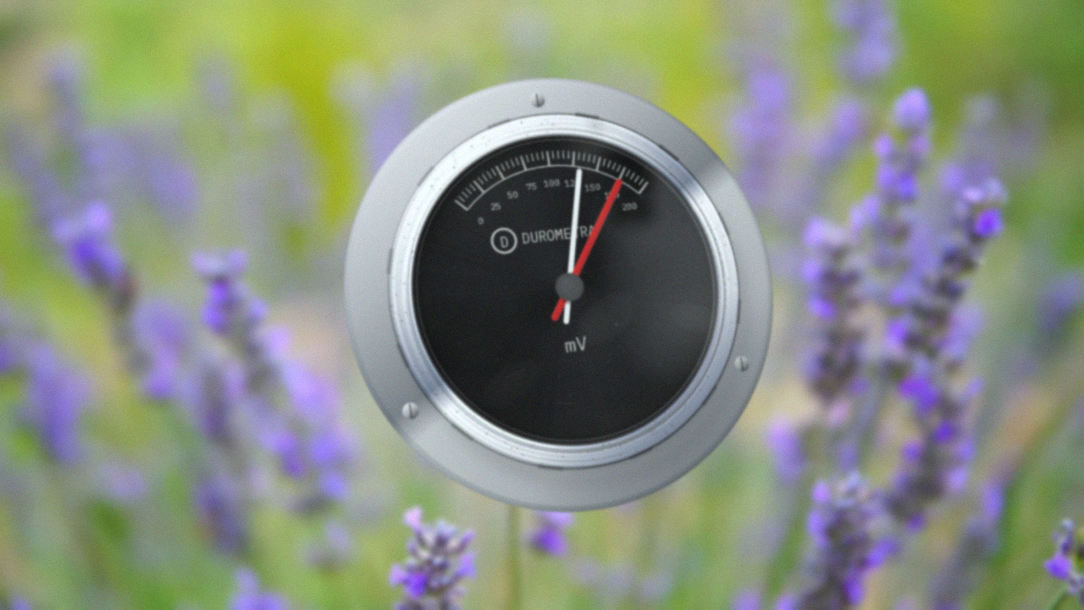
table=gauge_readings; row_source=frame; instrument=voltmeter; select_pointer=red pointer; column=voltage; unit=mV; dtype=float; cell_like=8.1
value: 175
